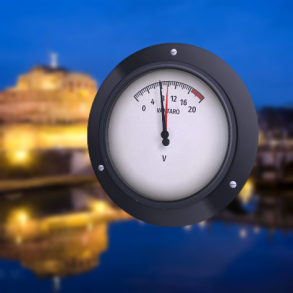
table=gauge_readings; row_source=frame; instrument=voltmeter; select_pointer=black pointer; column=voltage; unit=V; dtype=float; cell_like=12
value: 8
